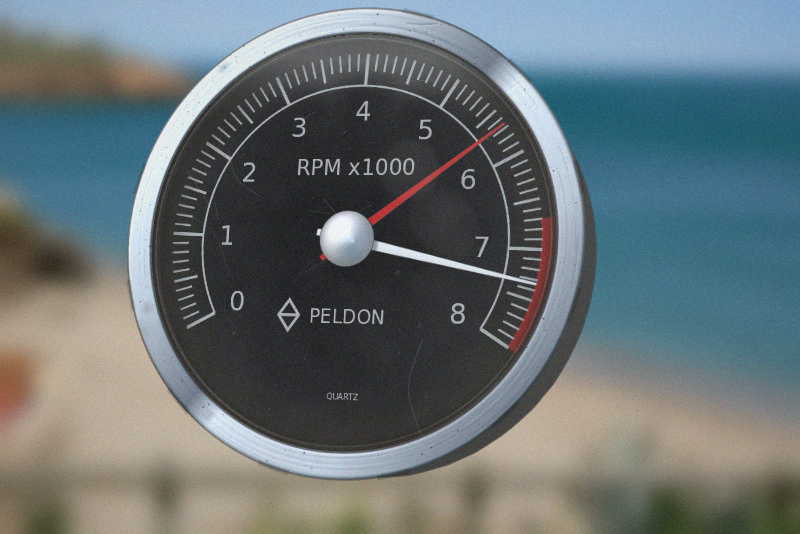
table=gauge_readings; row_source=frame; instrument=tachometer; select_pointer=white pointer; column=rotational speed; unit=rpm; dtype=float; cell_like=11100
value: 7350
